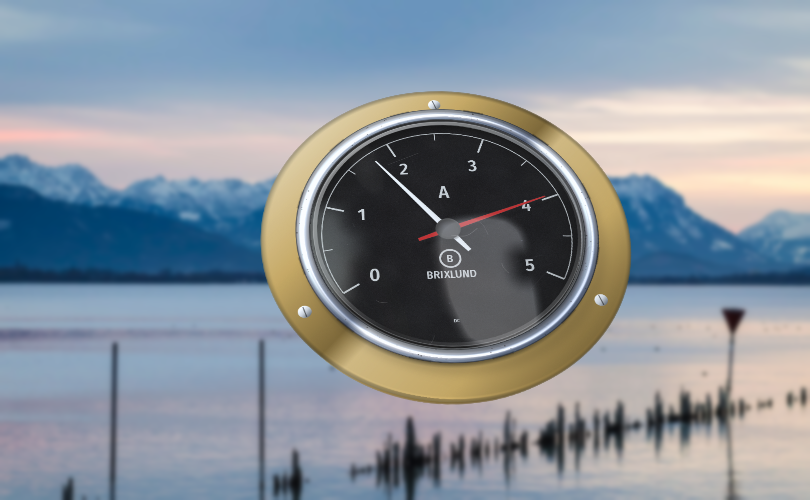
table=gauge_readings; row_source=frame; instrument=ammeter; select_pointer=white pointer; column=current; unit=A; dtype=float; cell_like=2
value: 1.75
